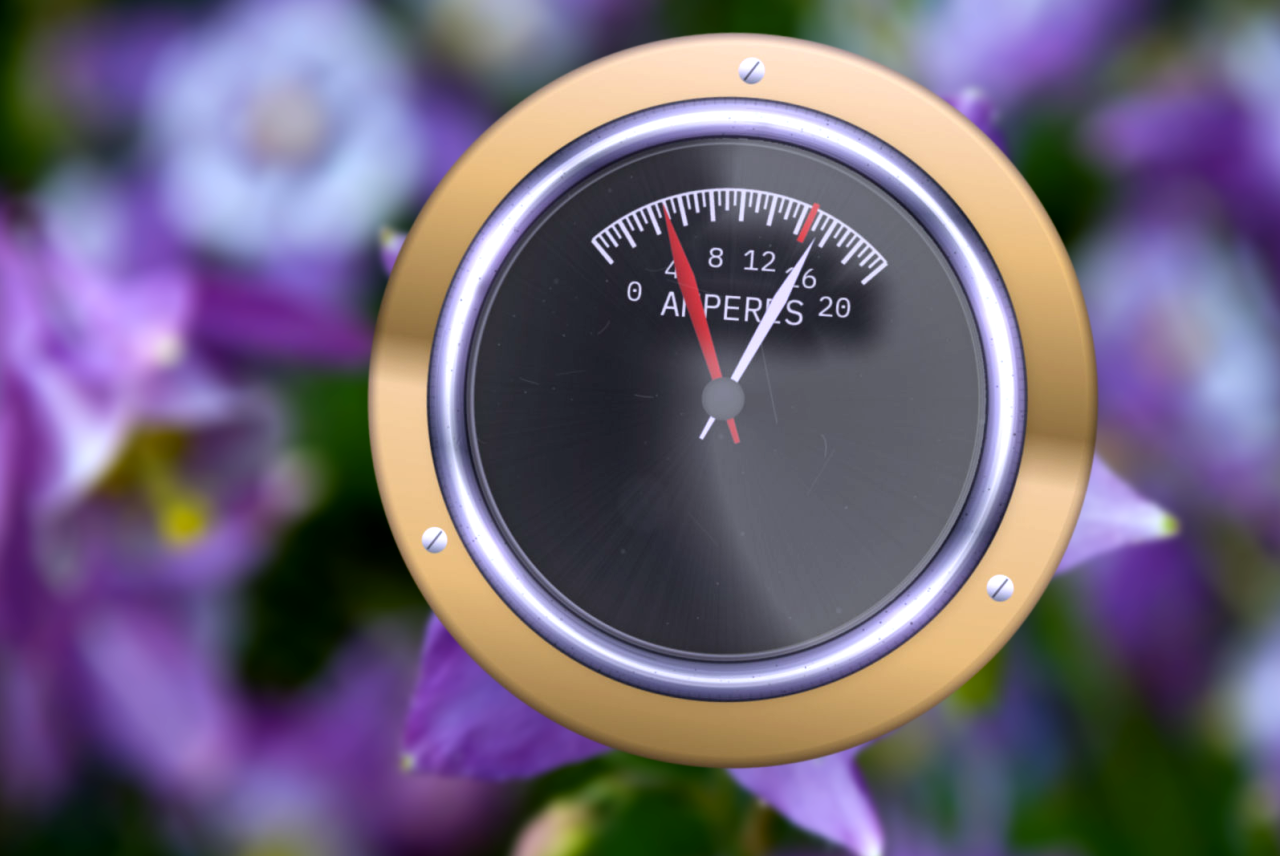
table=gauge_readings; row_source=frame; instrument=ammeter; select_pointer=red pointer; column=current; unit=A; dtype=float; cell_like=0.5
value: 5
